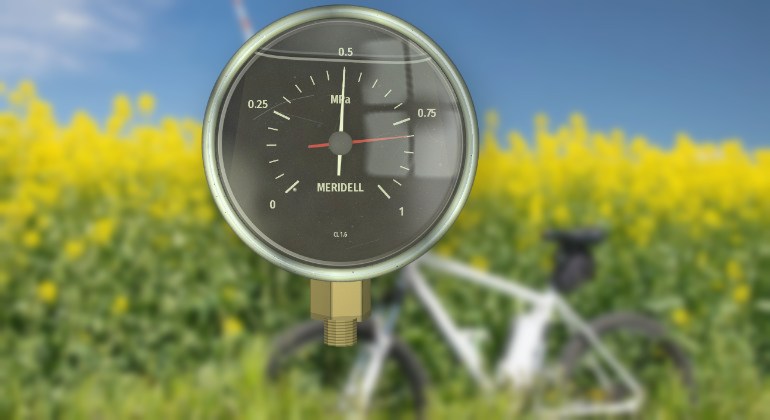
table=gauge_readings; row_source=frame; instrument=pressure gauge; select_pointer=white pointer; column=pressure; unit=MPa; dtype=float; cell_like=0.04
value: 0.5
